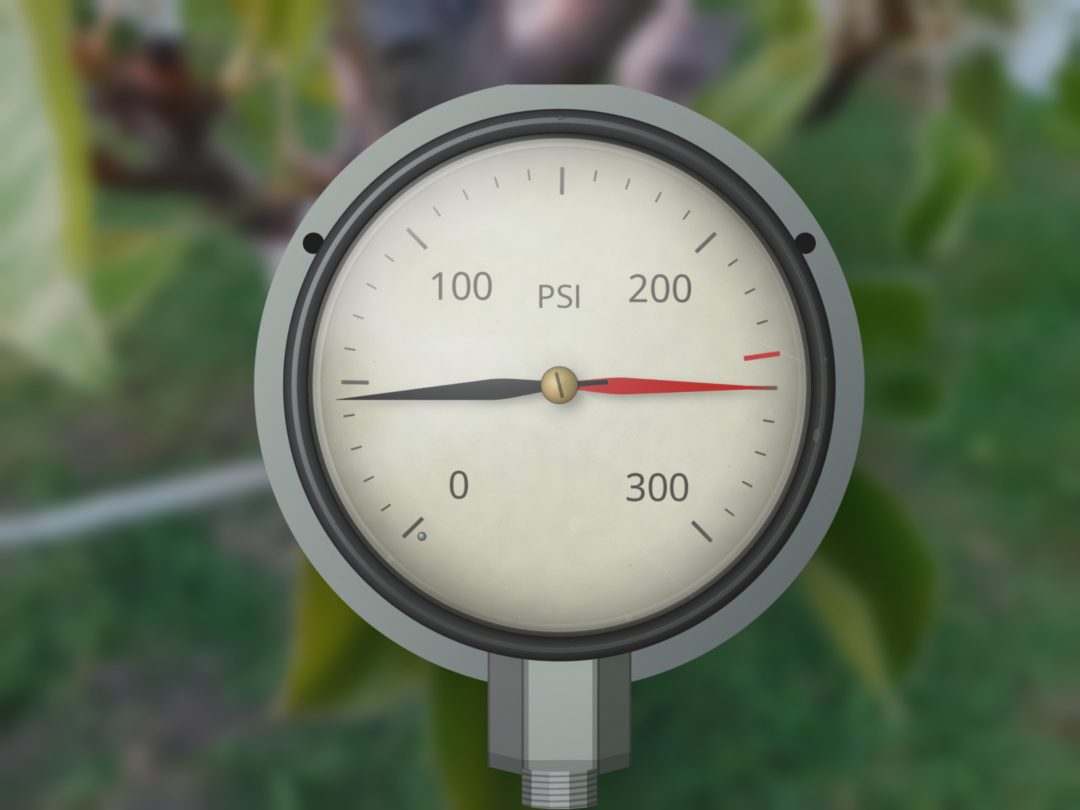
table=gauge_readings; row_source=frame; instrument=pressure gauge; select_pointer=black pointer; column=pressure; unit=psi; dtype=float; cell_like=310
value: 45
